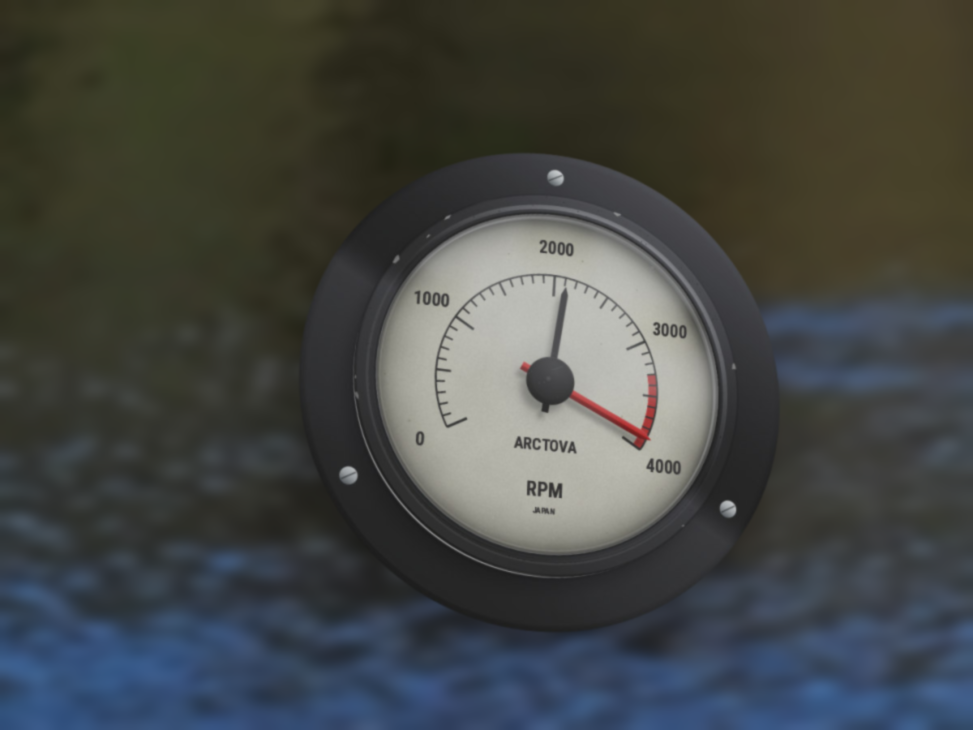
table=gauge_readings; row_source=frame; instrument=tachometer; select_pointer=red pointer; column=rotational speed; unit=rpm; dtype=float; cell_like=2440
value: 3900
